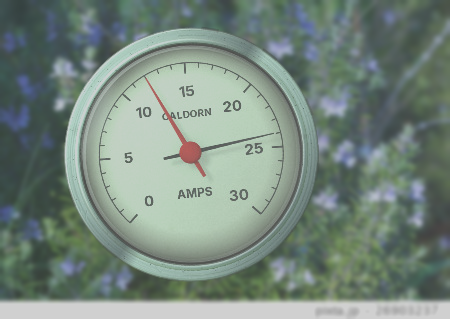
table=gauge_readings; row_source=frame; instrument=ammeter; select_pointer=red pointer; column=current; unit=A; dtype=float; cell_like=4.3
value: 12
